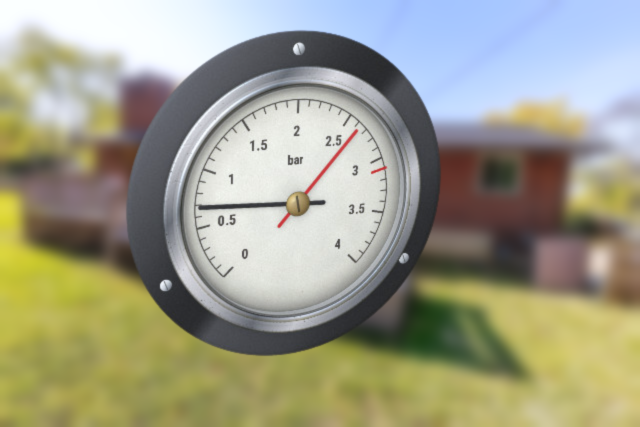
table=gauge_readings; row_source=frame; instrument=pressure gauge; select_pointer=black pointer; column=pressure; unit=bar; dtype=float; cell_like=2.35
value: 0.7
